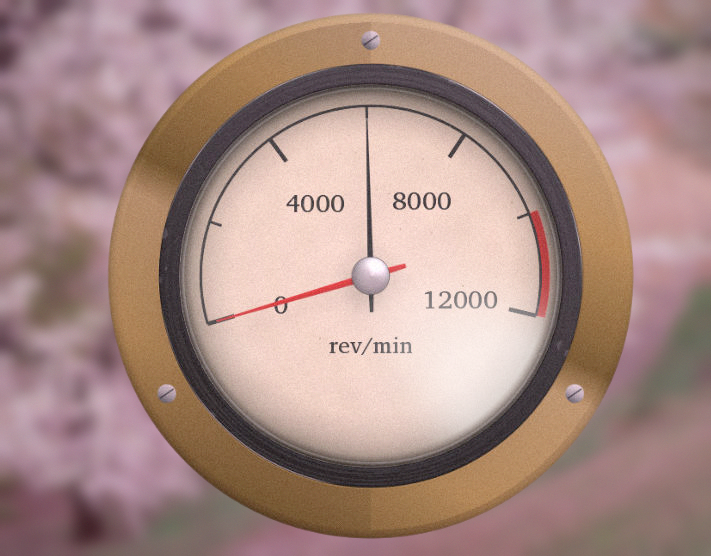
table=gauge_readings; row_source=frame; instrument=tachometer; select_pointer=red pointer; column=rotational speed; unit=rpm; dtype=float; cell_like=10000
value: 0
